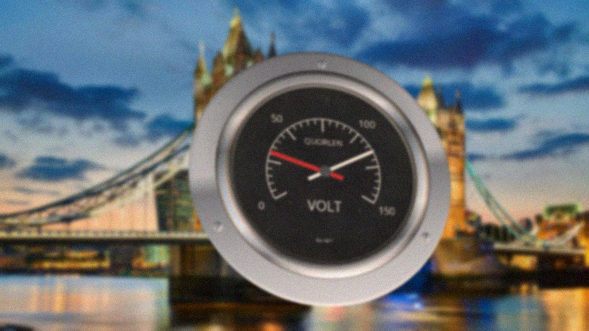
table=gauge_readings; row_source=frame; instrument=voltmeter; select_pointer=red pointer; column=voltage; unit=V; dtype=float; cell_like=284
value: 30
